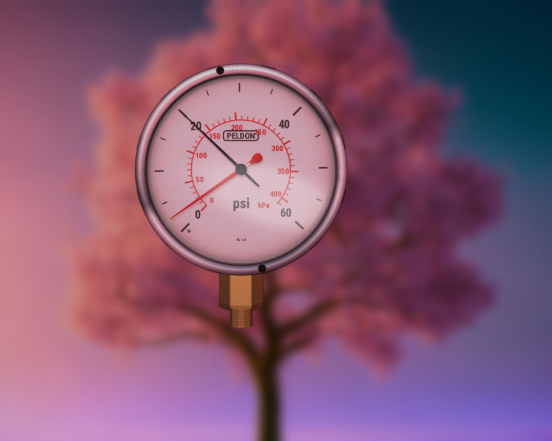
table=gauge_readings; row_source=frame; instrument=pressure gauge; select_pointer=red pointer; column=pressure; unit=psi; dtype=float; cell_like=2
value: 2.5
